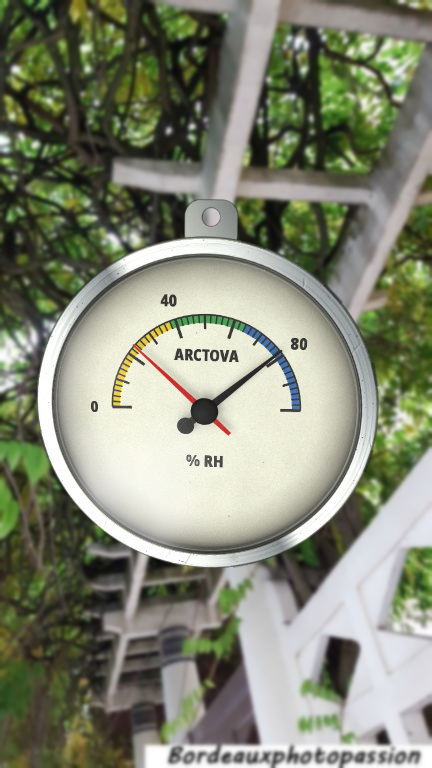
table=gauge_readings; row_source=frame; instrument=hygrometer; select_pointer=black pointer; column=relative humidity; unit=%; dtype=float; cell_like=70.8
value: 78
